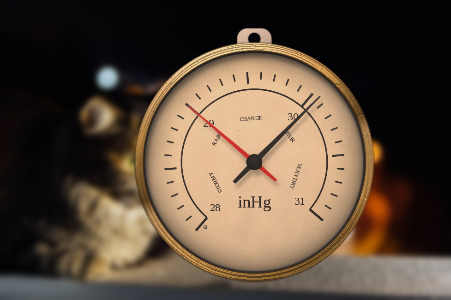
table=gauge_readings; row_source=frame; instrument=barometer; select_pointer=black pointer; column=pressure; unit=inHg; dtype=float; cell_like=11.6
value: 30.05
